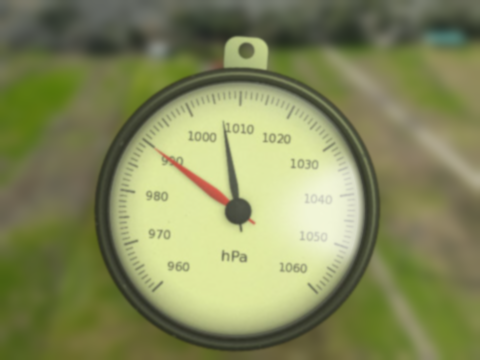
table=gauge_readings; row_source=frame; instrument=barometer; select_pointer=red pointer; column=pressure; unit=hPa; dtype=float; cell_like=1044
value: 990
